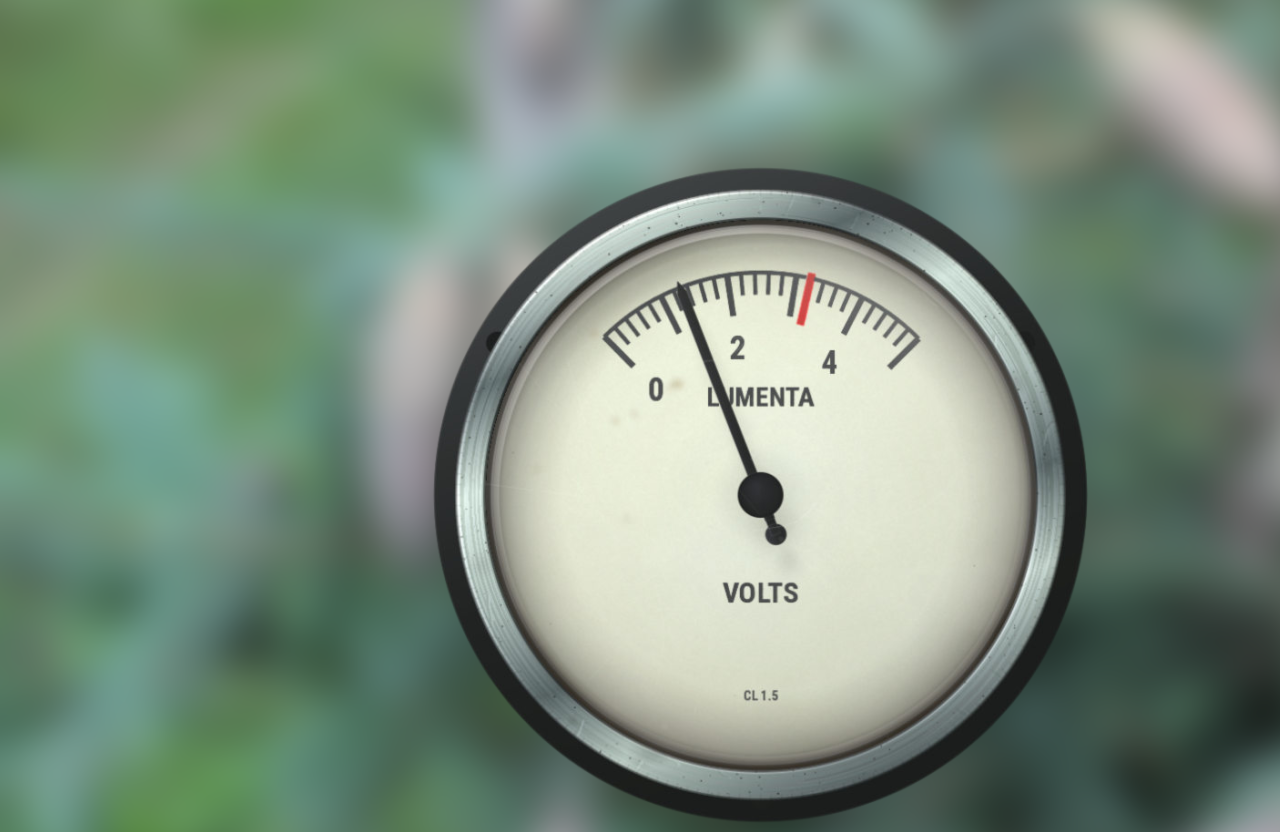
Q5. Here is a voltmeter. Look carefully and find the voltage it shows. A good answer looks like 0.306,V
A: 1.3,V
